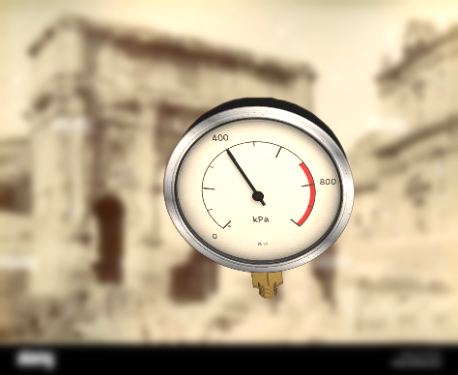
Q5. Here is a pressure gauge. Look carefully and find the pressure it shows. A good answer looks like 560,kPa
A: 400,kPa
